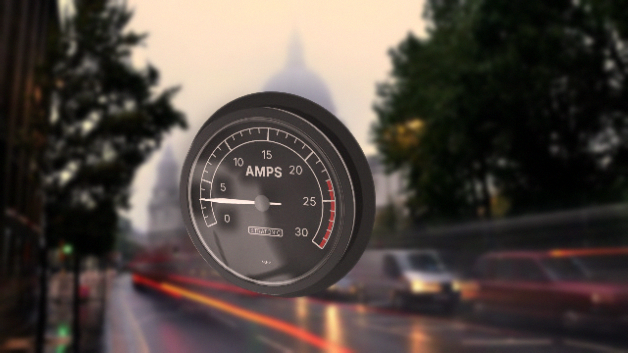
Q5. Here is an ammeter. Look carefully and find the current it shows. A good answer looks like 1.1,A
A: 3,A
